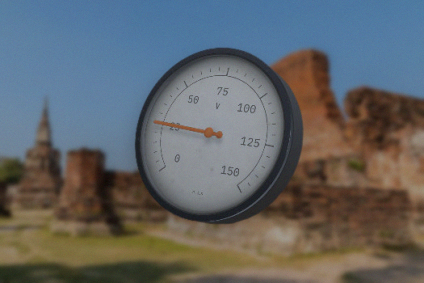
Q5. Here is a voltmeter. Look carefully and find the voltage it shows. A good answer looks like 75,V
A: 25,V
